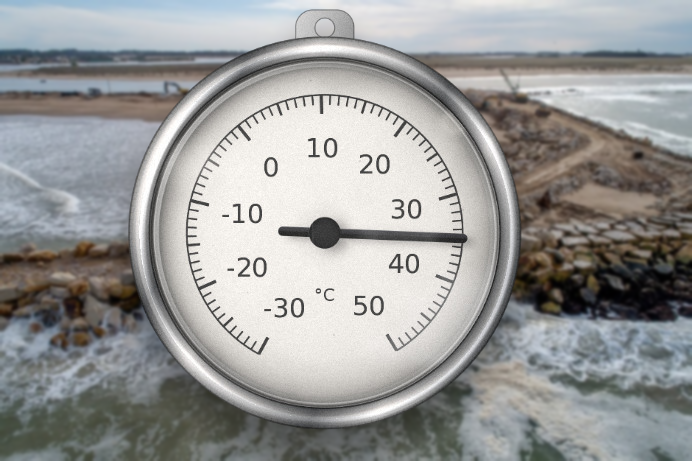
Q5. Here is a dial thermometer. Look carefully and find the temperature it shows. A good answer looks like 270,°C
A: 35,°C
